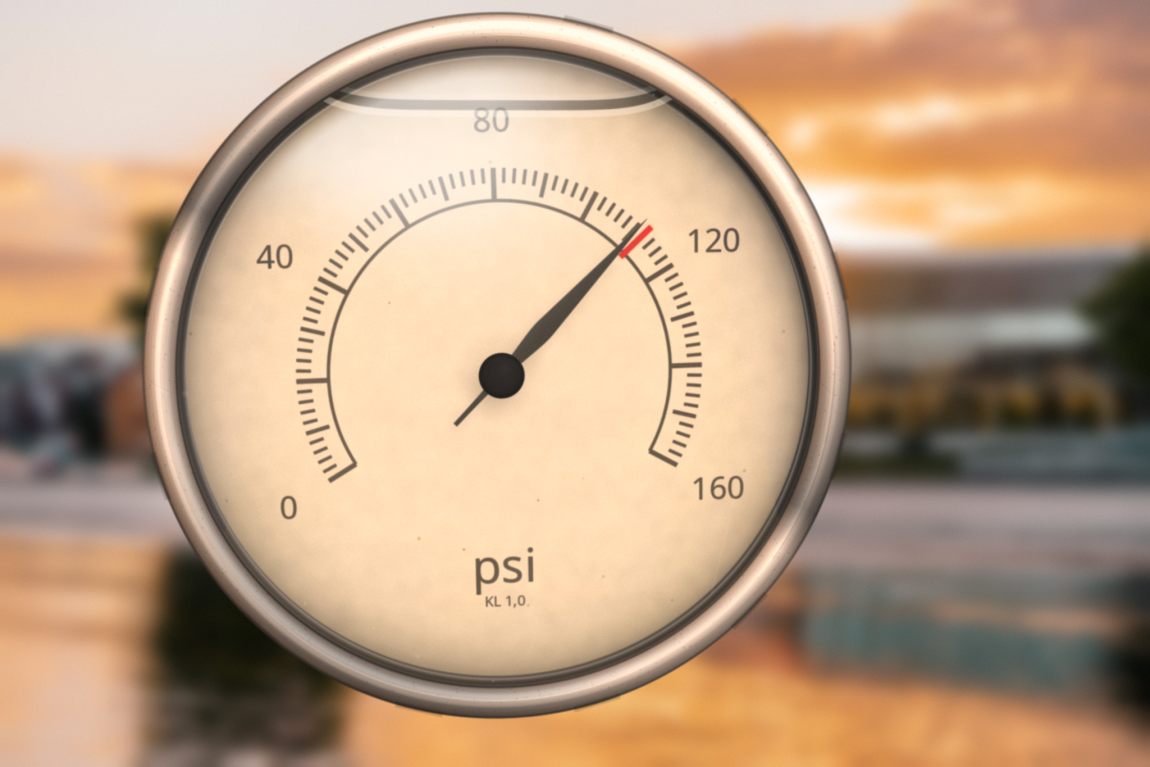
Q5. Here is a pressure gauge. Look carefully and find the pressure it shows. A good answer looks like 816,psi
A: 110,psi
